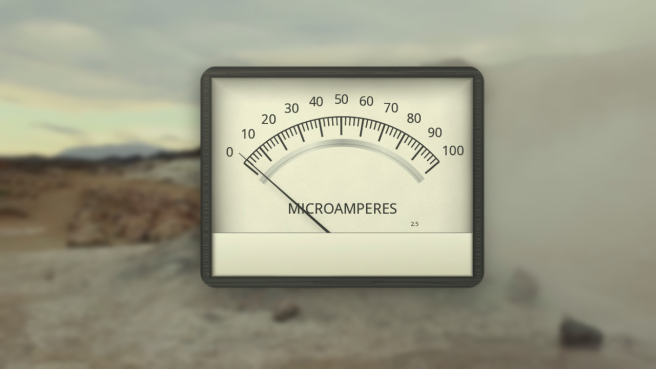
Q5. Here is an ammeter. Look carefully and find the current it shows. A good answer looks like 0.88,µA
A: 2,µA
